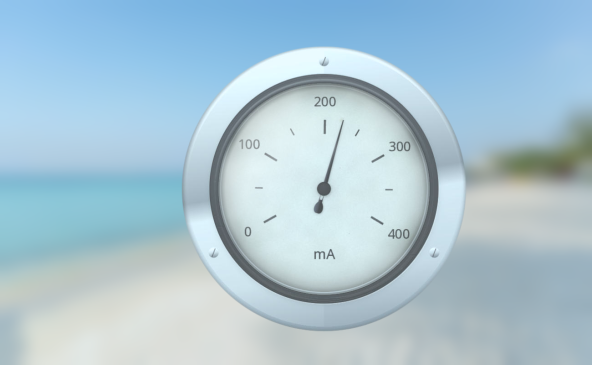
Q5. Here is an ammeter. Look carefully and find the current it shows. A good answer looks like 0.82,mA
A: 225,mA
